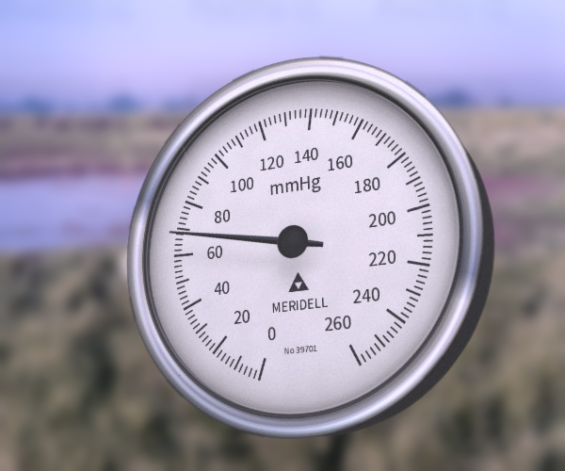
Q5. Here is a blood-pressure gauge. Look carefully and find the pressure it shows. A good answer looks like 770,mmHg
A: 68,mmHg
